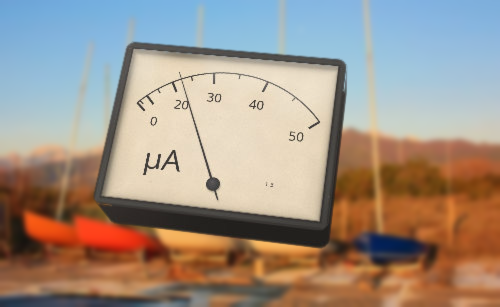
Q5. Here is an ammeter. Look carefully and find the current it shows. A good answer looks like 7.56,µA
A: 22.5,µA
